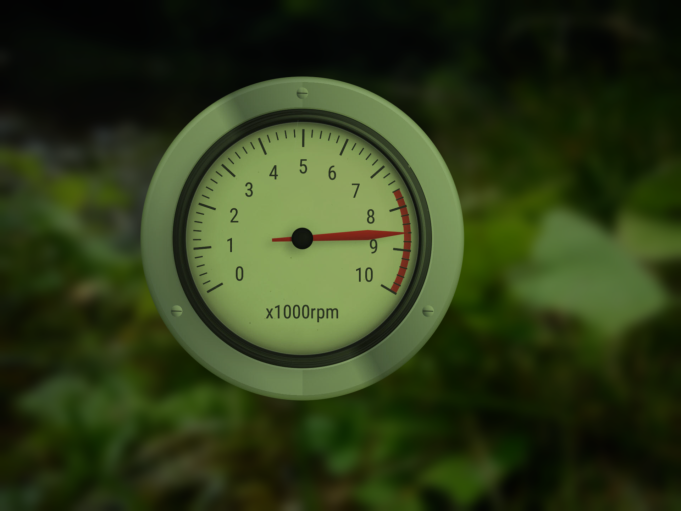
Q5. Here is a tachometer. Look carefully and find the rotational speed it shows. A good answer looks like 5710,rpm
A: 8600,rpm
